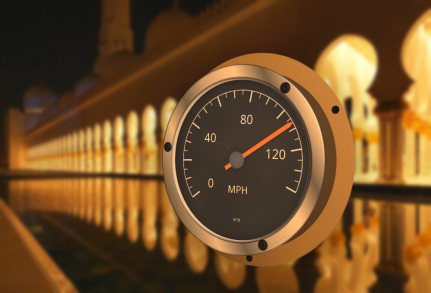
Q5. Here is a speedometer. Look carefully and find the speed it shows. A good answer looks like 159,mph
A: 107.5,mph
